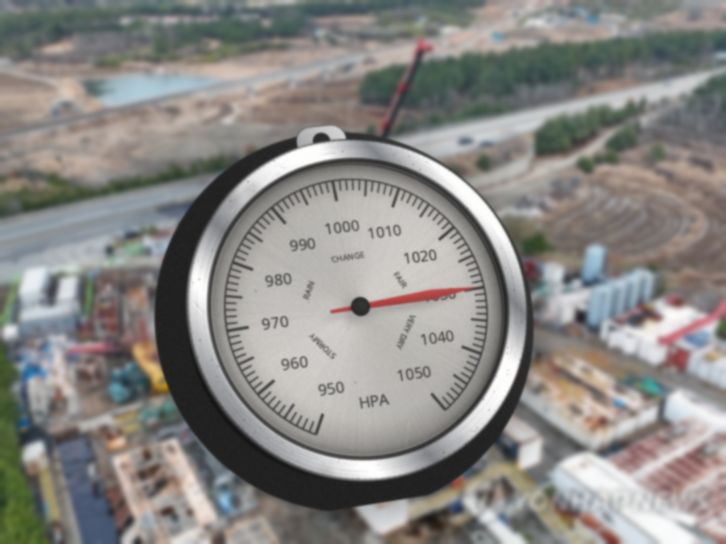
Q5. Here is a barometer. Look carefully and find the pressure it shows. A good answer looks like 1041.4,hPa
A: 1030,hPa
